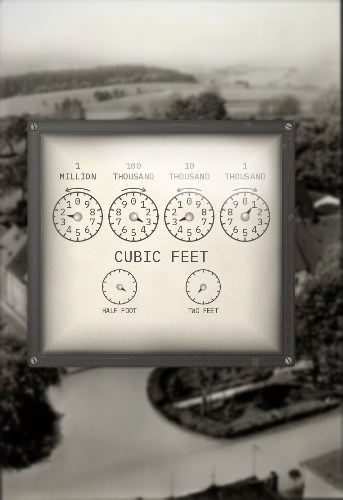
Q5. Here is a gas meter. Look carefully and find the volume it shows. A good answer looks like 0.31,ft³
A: 233100,ft³
